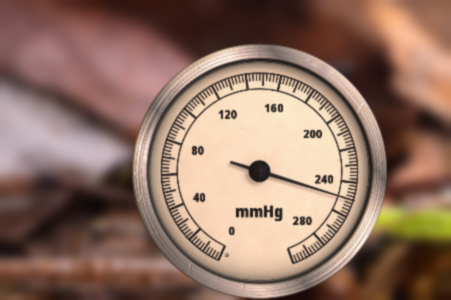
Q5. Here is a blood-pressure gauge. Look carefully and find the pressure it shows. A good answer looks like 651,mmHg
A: 250,mmHg
